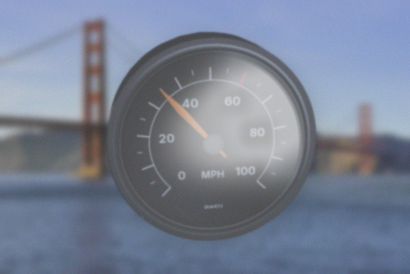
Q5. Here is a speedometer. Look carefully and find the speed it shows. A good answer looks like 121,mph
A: 35,mph
